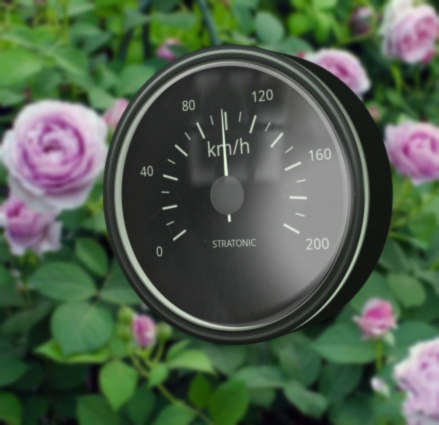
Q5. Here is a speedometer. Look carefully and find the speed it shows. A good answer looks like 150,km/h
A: 100,km/h
